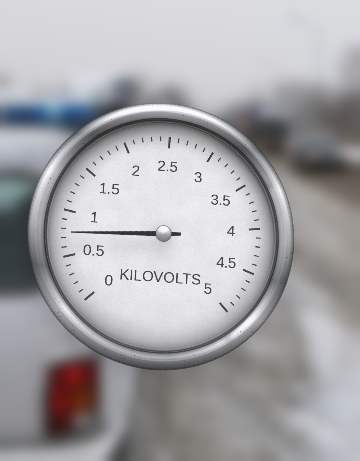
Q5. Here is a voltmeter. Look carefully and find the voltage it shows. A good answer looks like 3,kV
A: 0.75,kV
